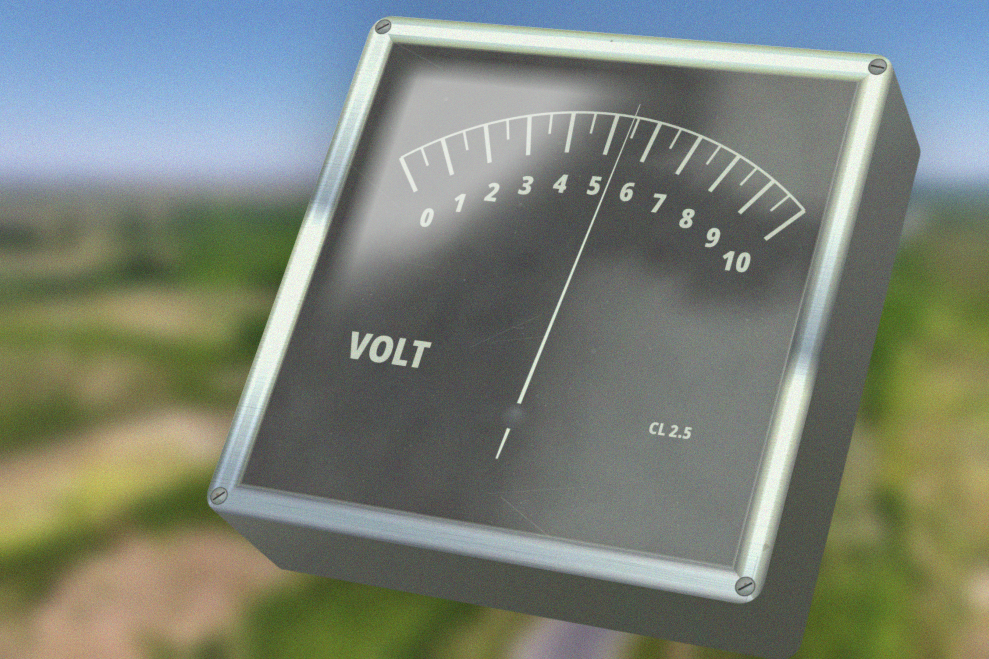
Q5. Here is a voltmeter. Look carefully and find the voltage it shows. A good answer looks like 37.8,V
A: 5.5,V
